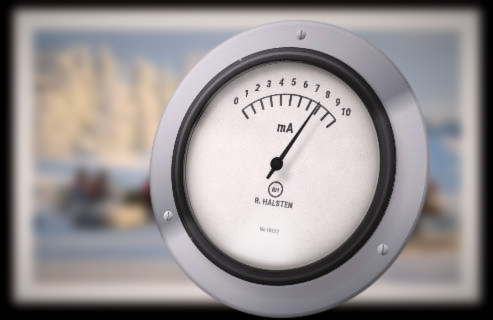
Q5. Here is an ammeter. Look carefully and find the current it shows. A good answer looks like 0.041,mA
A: 8,mA
